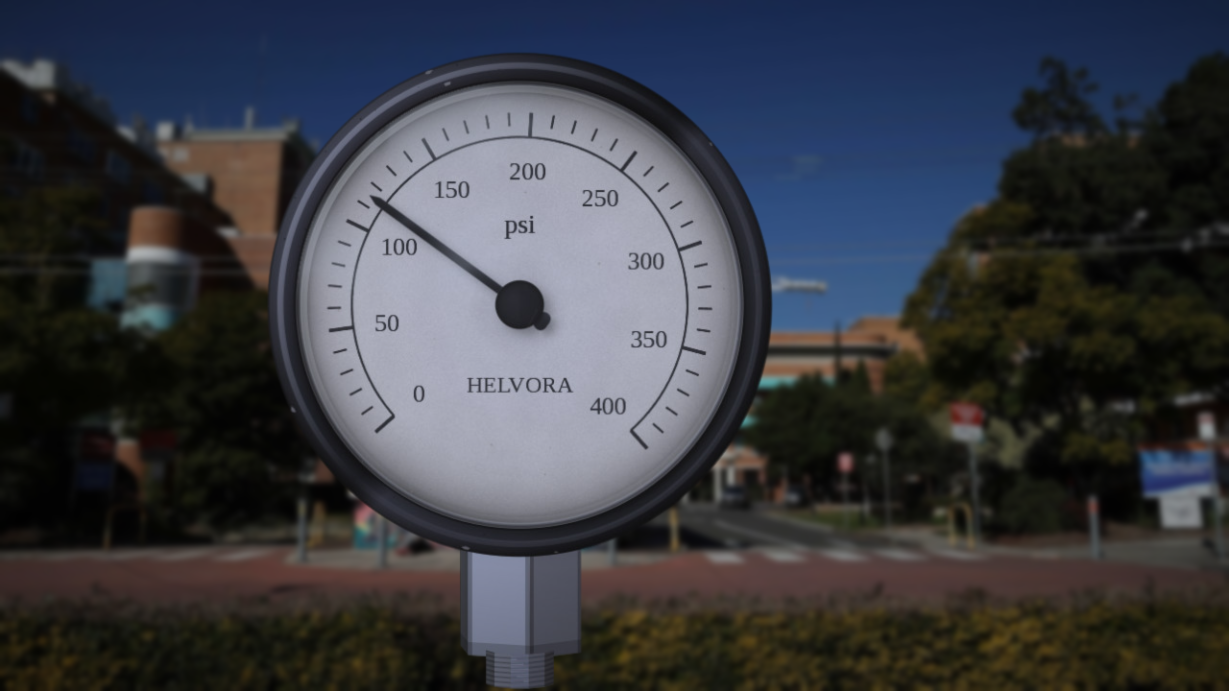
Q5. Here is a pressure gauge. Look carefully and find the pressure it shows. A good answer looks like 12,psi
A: 115,psi
